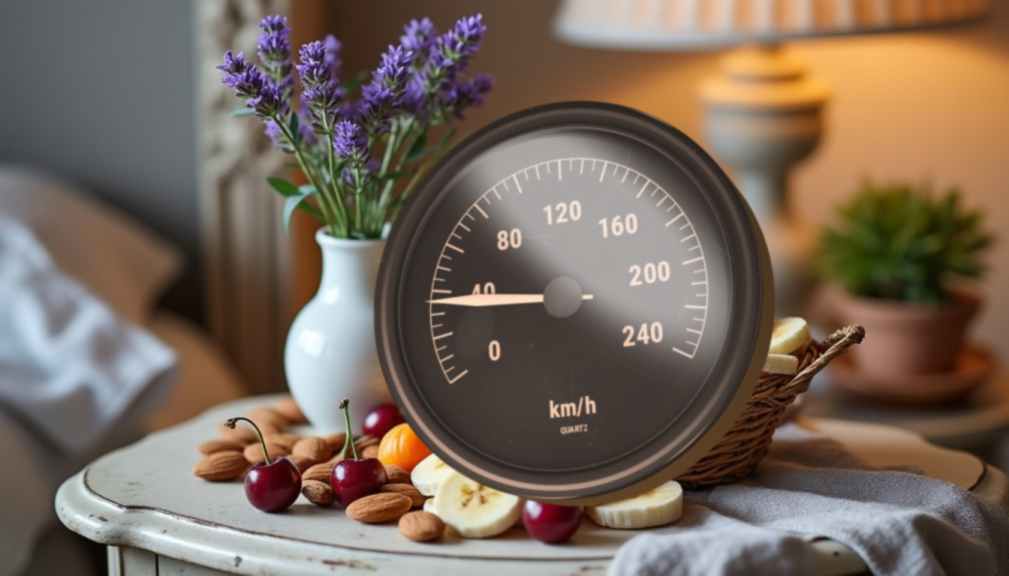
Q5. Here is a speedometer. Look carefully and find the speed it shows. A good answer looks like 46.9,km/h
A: 35,km/h
